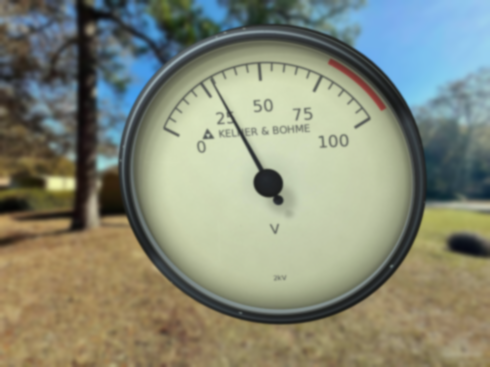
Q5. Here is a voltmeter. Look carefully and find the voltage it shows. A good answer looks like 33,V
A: 30,V
